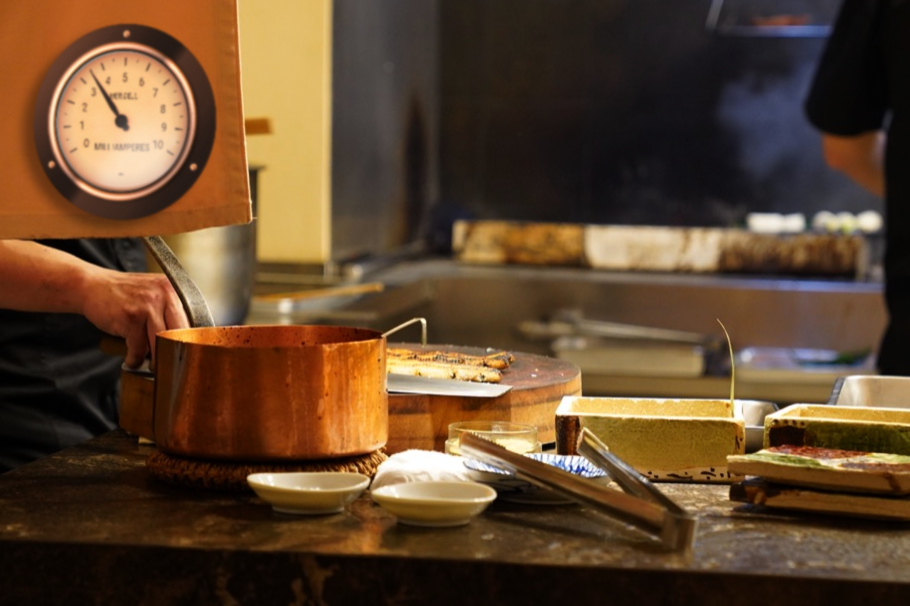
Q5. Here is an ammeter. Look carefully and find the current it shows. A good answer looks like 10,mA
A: 3.5,mA
